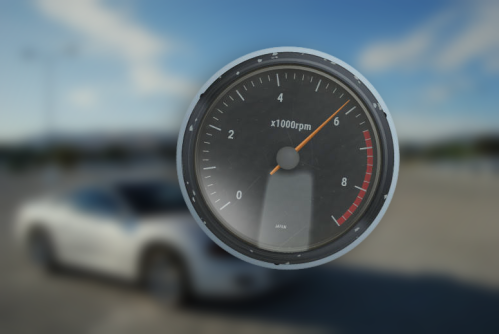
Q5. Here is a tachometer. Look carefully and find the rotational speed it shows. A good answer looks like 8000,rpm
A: 5800,rpm
